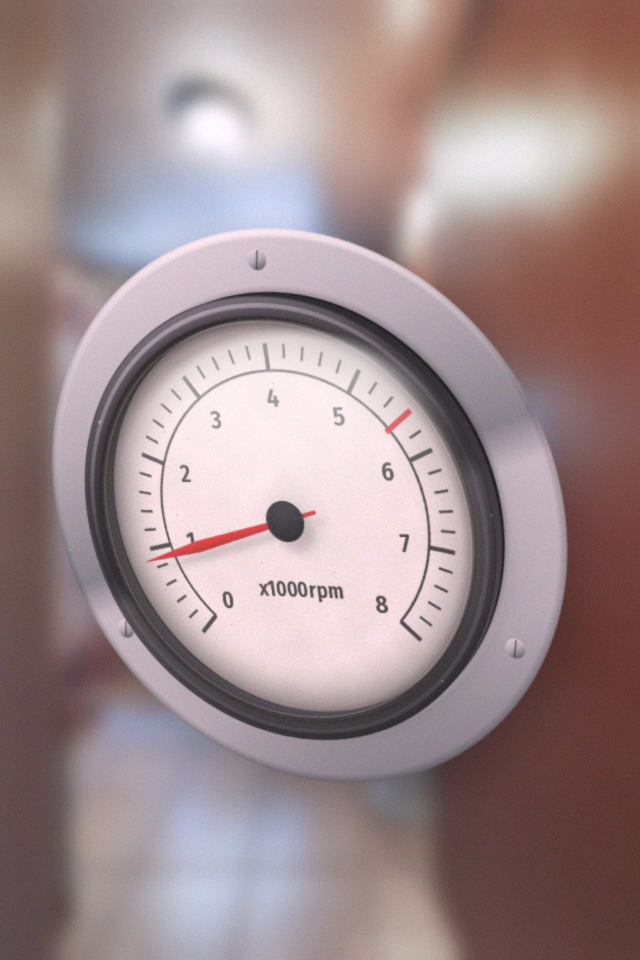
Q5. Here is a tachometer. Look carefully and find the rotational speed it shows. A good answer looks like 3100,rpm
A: 900,rpm
